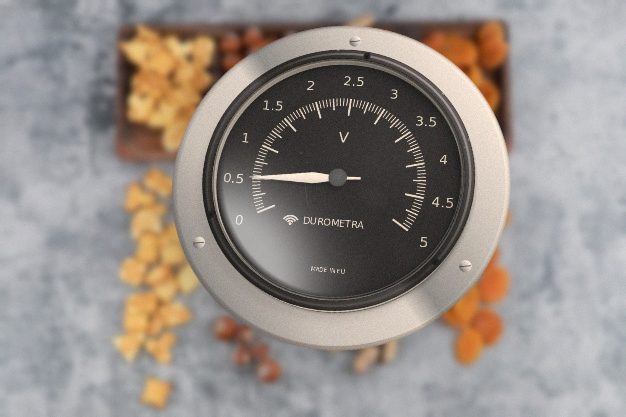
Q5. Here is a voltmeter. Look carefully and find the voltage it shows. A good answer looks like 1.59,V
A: 0.5,V
